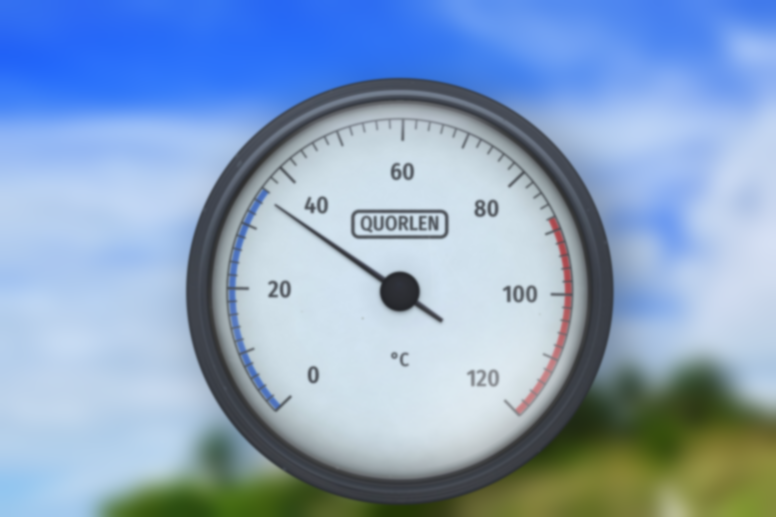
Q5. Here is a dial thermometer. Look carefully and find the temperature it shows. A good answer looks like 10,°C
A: 35,°C
